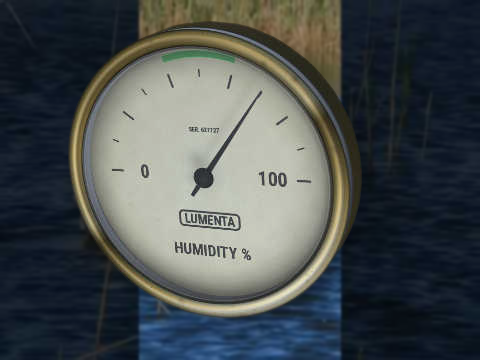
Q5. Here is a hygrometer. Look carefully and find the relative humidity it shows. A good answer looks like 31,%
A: 70,%
